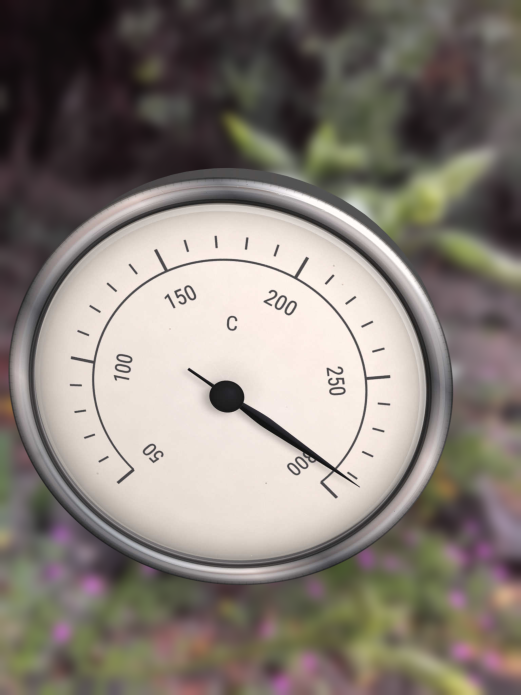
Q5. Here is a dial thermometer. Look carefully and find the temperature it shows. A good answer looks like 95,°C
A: 290,°C
